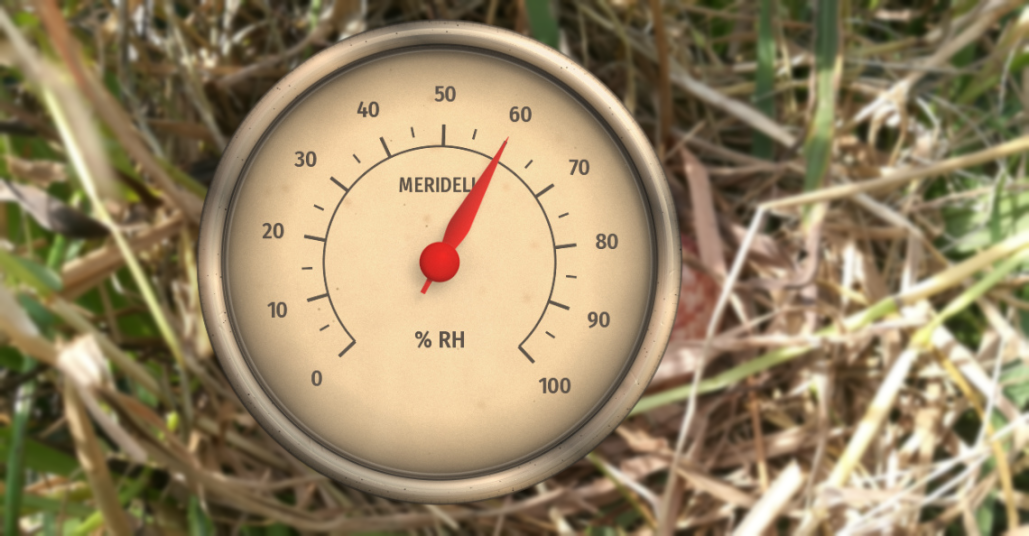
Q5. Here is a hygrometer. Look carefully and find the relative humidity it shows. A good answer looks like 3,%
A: 60,%
